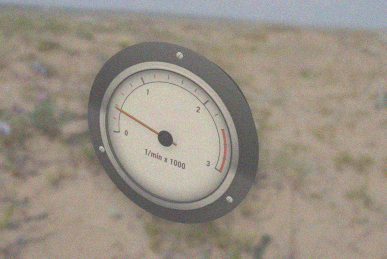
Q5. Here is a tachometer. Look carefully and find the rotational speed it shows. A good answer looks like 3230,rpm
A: 400,rpm
